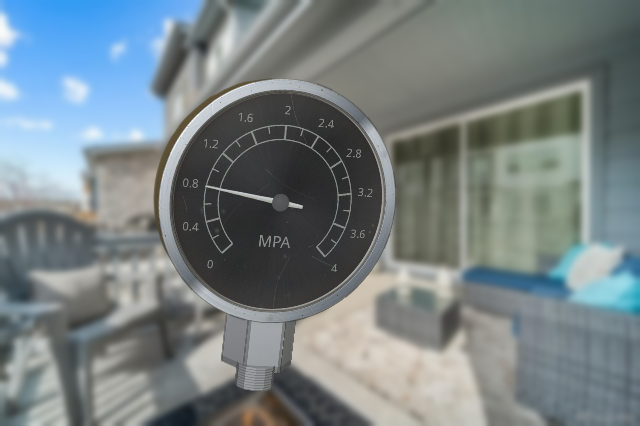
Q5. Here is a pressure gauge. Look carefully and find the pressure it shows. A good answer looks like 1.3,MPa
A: 0.8,MPa
